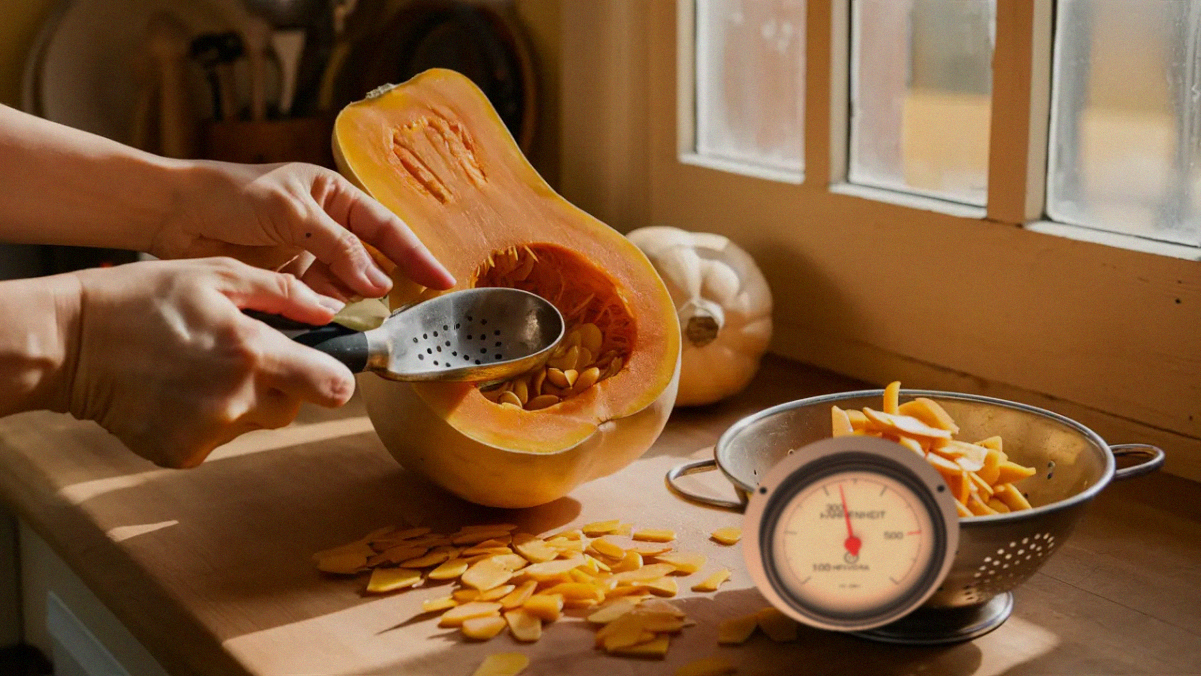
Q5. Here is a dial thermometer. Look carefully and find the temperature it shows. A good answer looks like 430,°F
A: 325,°F
